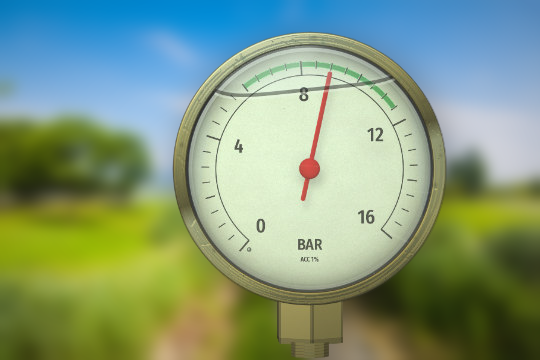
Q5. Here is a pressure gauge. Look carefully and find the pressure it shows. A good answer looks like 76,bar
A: 9,bar
